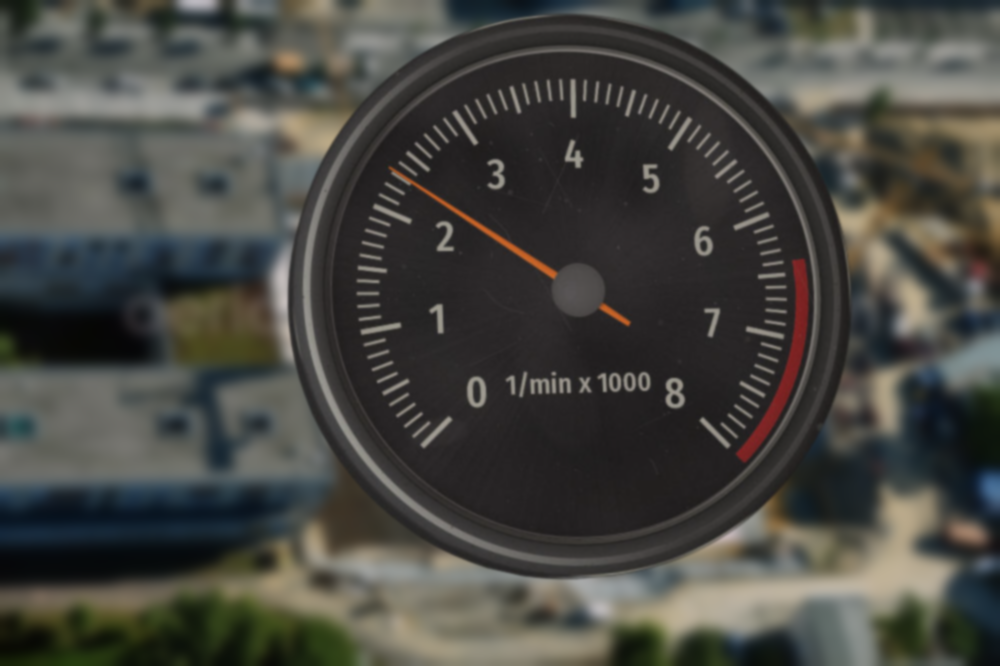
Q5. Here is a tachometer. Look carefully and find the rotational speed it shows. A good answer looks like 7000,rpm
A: 2300,rpm
